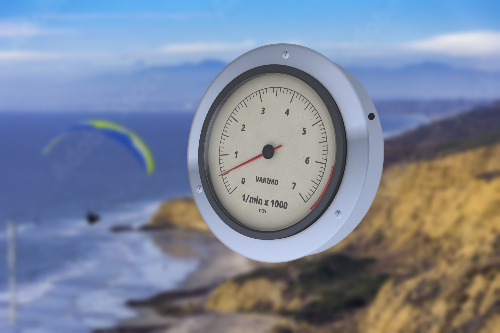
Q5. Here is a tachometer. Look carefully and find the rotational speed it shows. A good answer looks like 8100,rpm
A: 500,rpm
